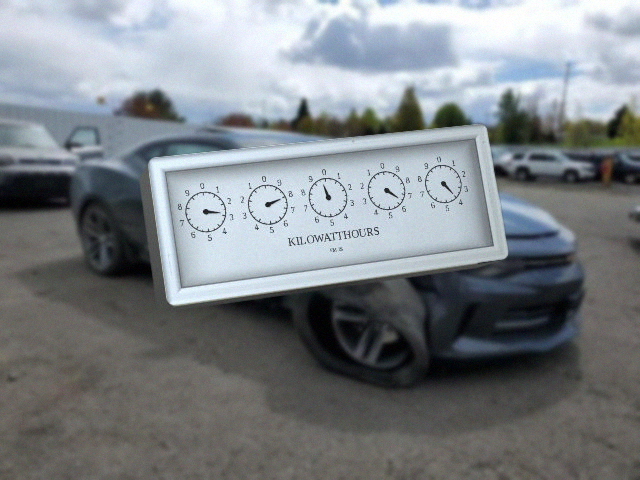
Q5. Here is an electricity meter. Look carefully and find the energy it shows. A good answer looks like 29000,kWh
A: 27964,kWh
